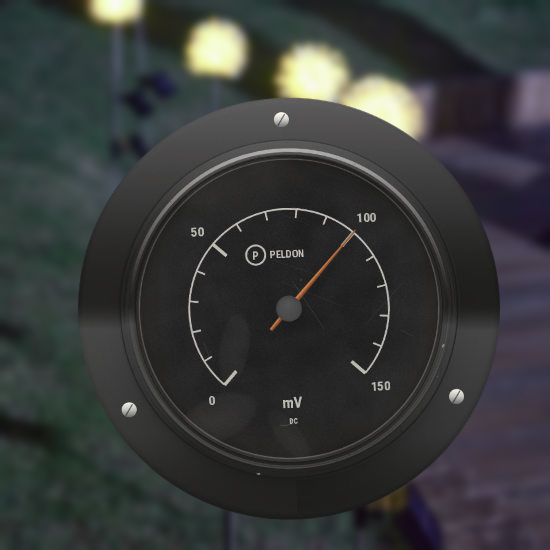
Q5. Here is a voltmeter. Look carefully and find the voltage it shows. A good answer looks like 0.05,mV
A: 100,mV
